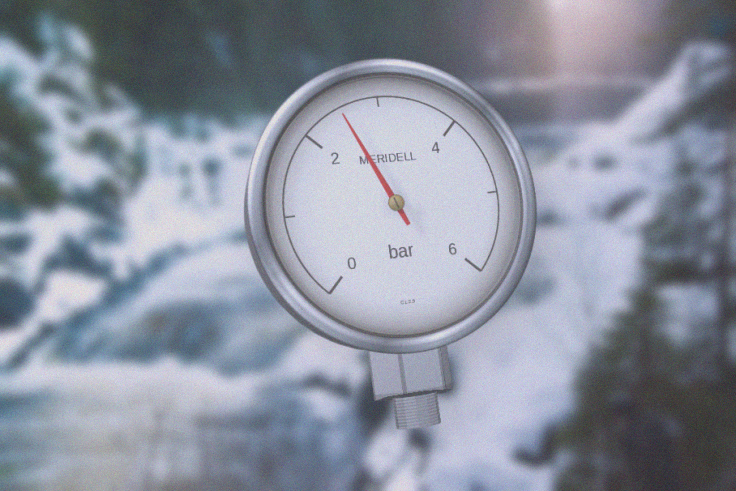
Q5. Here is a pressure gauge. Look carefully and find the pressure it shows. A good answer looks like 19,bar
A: 2.5,bar
